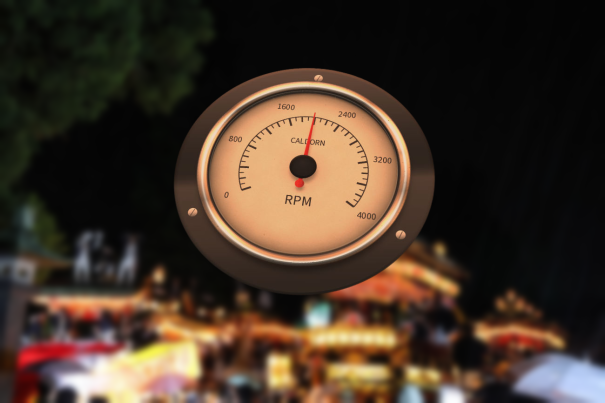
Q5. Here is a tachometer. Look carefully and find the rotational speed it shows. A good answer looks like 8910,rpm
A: 2000,rpm
